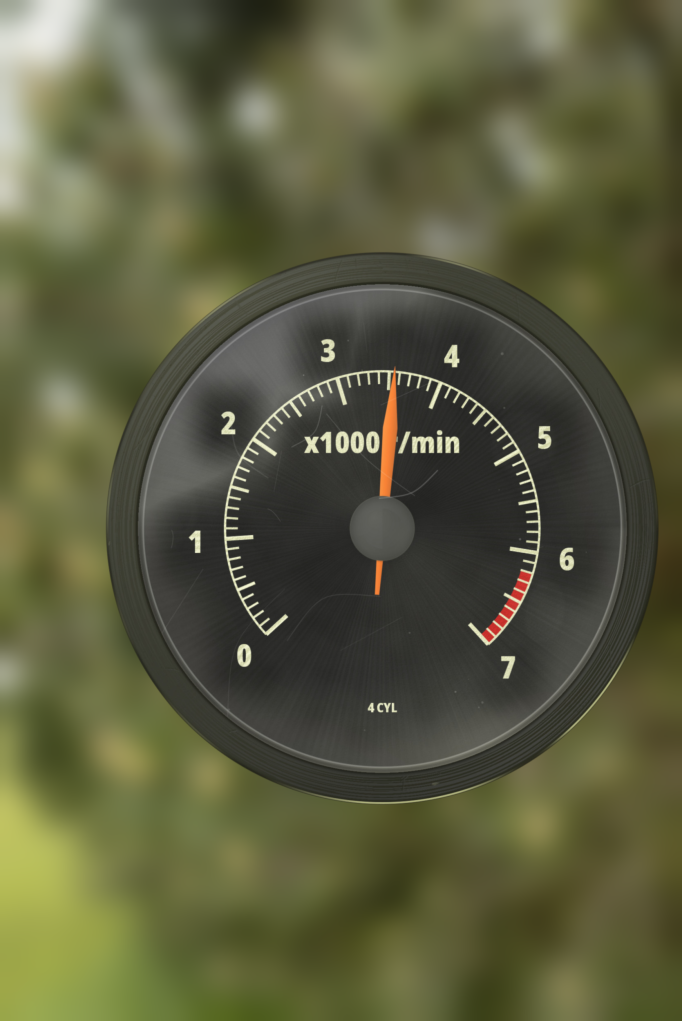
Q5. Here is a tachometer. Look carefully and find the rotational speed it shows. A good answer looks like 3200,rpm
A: 3550,rpm
